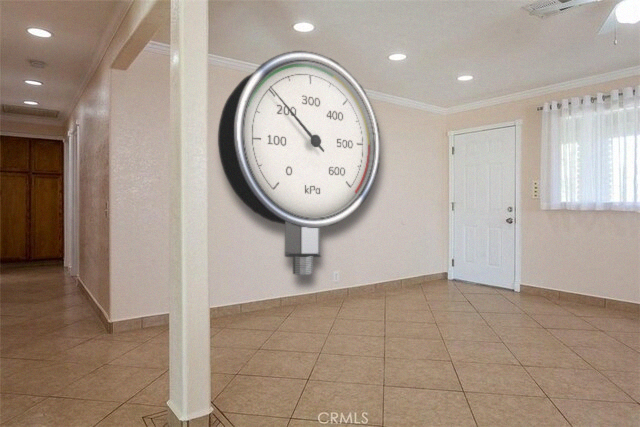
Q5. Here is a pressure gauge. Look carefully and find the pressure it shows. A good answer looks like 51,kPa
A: 200,kPa
